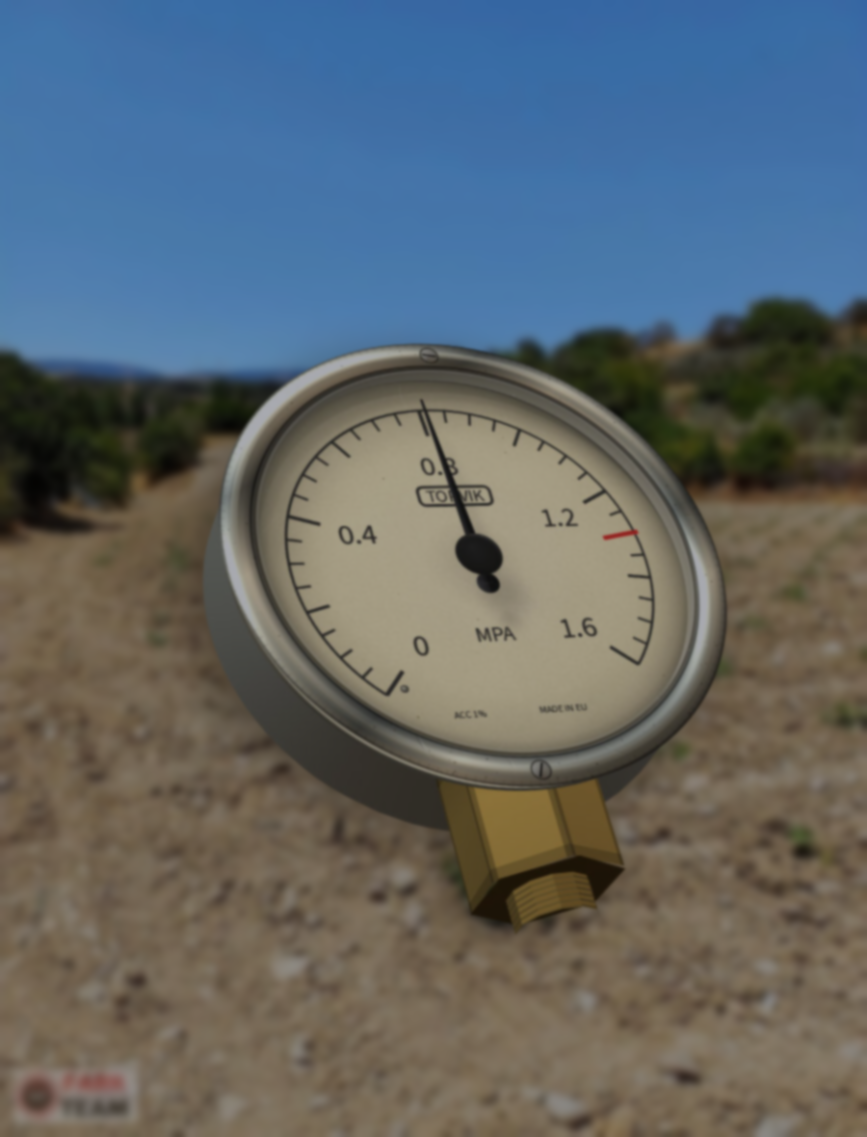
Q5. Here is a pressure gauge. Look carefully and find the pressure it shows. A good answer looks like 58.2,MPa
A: 0.8,MPa
